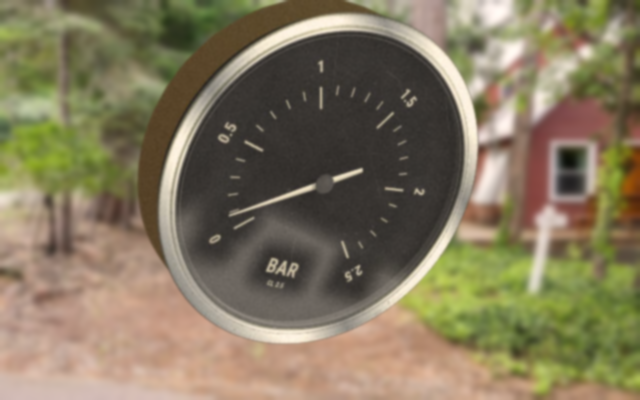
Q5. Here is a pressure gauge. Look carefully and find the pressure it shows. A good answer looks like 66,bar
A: 0.1,bar
